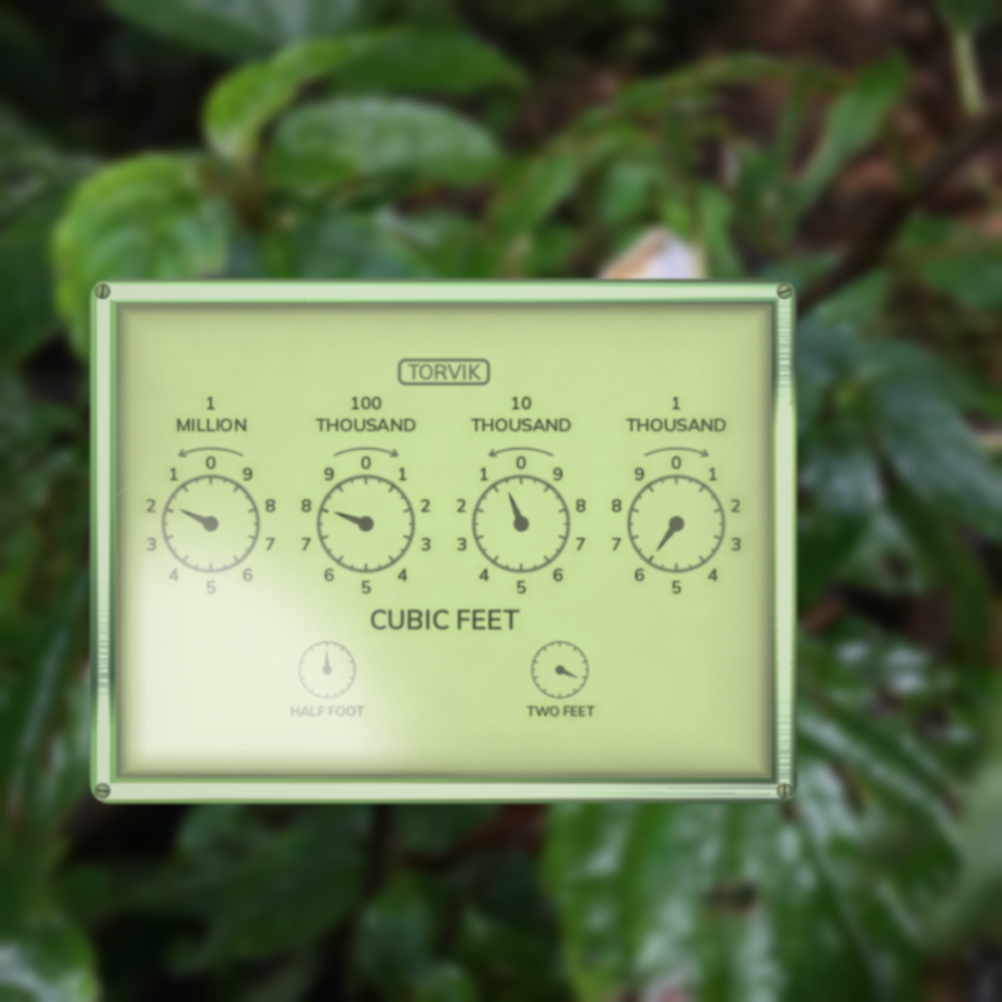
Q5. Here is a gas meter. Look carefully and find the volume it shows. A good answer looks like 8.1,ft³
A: 180600,ft³
